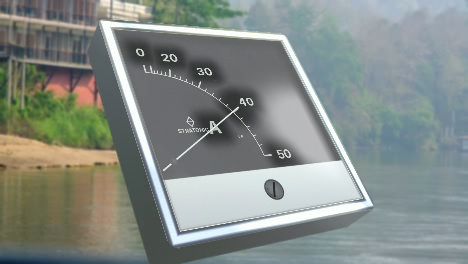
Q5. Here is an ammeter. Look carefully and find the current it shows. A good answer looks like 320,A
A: 40,A
